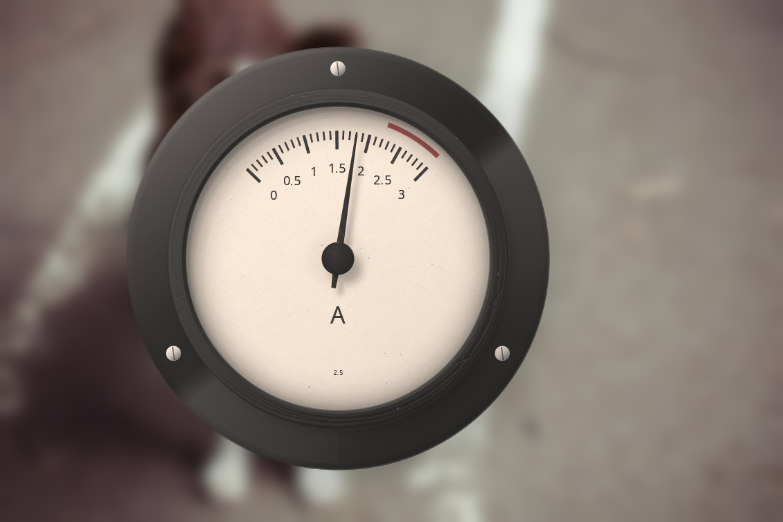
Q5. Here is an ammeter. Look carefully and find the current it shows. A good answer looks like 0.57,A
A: 1.8,A
